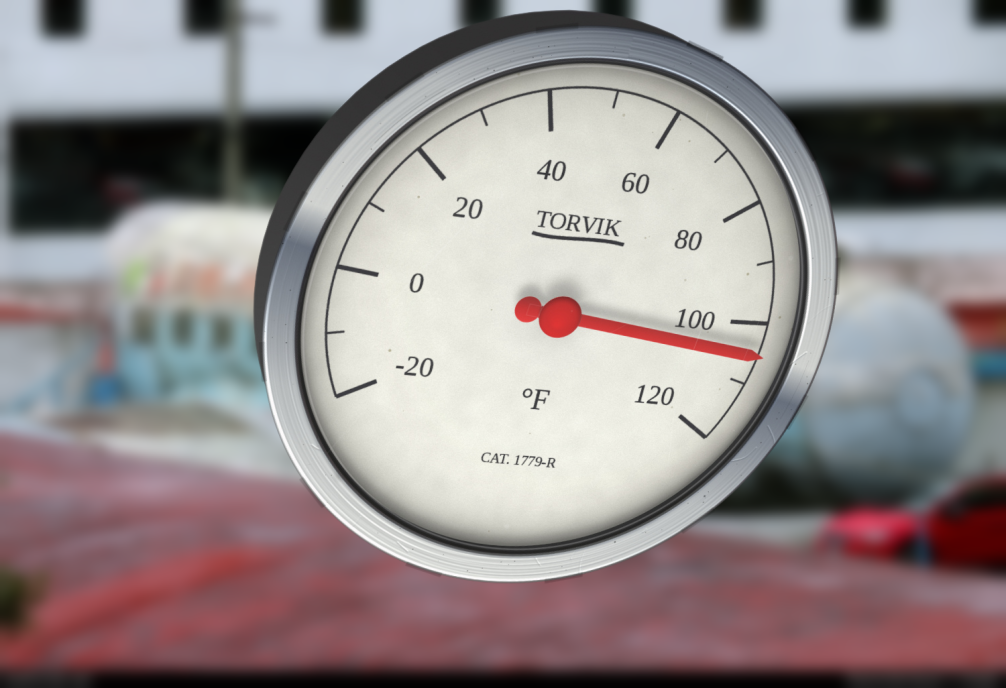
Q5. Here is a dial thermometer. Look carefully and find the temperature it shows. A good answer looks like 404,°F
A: 105,°F
